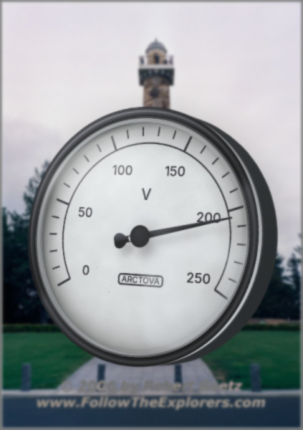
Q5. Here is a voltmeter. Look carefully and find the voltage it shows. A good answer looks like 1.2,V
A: 205,V
